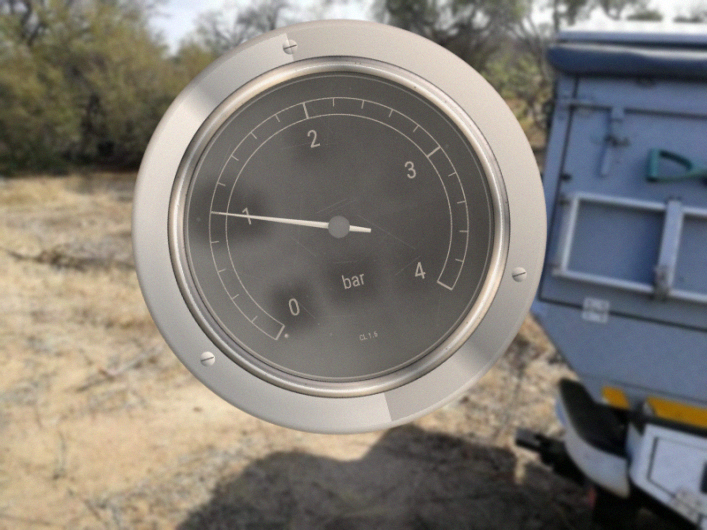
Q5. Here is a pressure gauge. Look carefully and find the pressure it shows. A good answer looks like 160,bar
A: 1,bar
